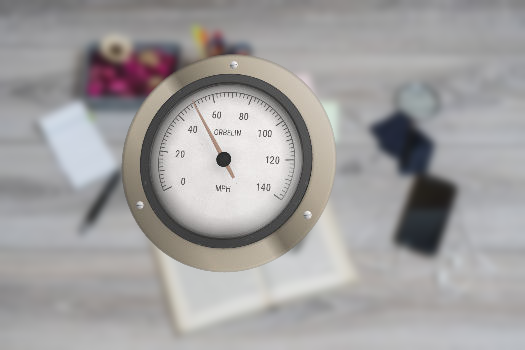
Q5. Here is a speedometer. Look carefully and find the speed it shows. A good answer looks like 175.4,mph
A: 50,mph
